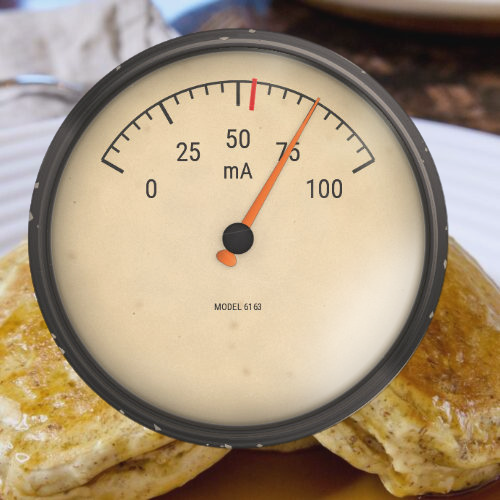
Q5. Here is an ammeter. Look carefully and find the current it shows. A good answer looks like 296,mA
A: 75,mA
